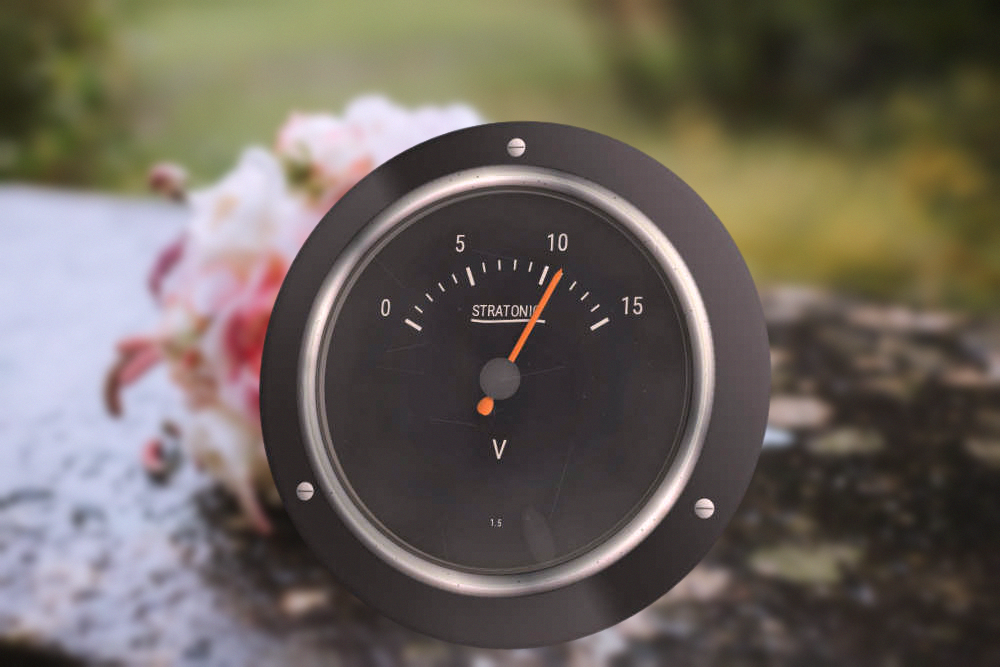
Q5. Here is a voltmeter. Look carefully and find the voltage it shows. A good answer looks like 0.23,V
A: 11,V
